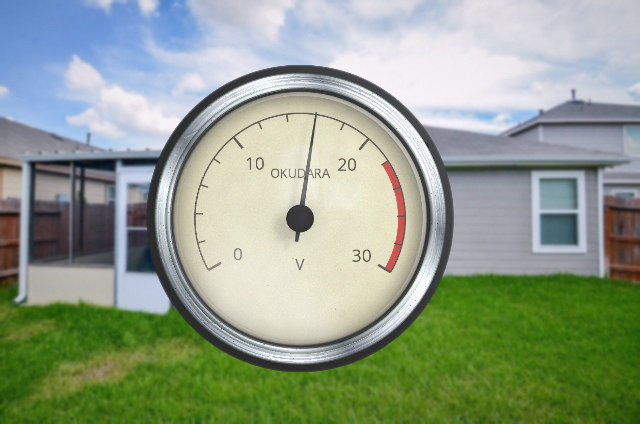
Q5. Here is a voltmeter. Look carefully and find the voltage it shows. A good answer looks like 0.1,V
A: 16,V
